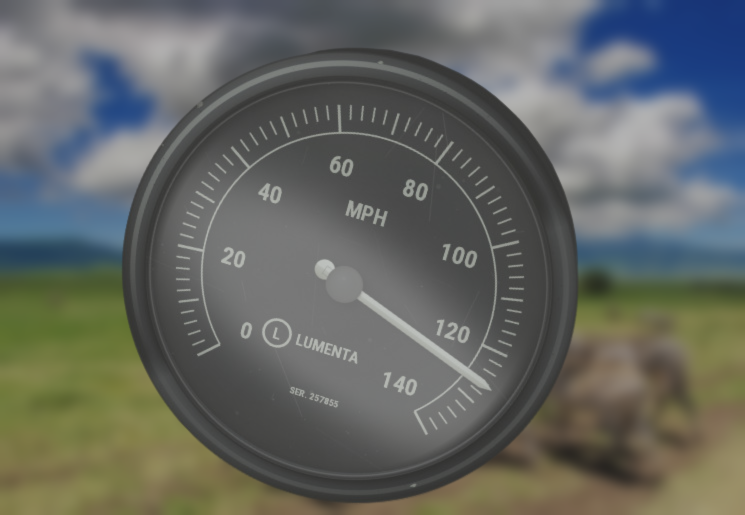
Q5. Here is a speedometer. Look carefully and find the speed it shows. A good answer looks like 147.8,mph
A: 126,mph
